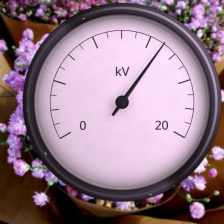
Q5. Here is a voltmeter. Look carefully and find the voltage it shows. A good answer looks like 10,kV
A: 13,kV
